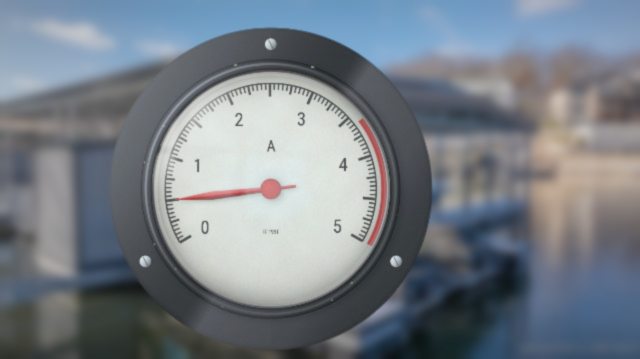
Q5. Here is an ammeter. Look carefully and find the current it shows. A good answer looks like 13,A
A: 0.5,A
